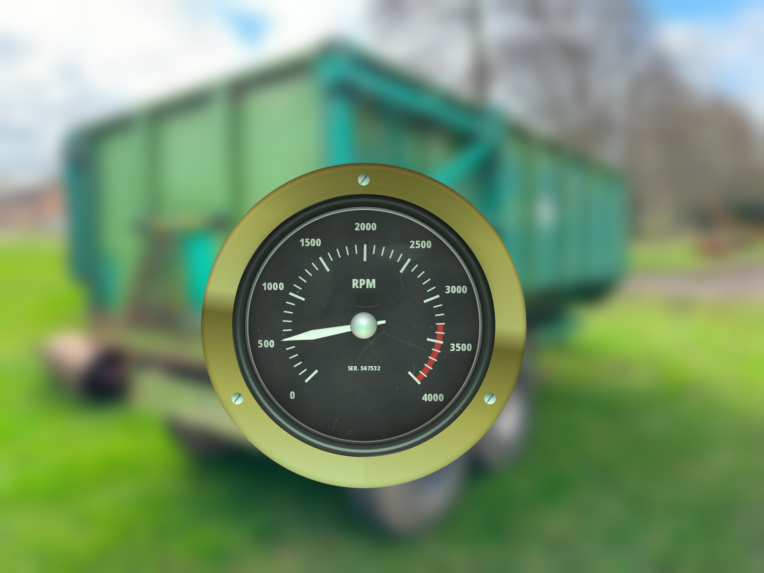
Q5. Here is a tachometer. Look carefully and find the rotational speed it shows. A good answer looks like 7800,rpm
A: 500,rpm
